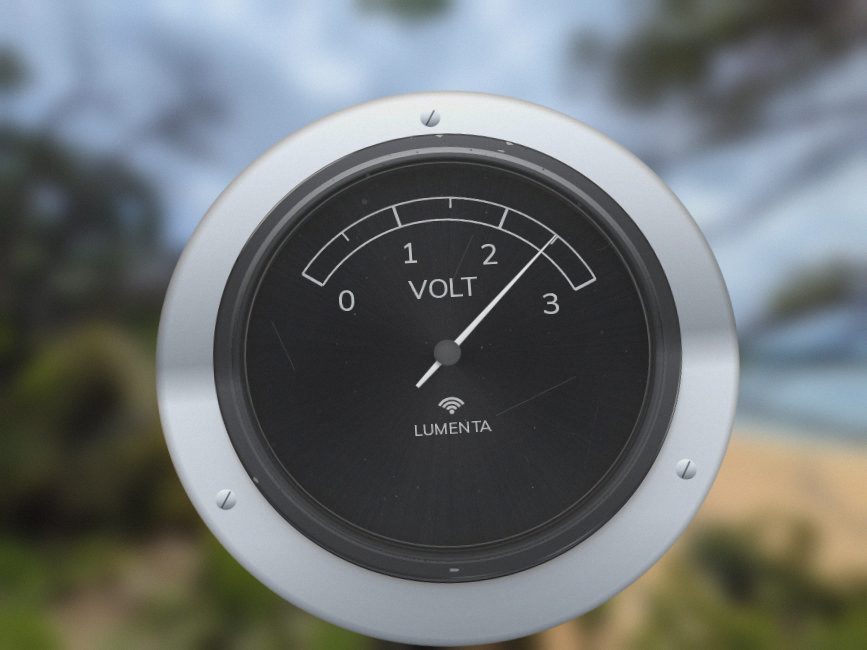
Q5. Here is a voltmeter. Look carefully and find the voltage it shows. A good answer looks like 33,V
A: 2.5,V
